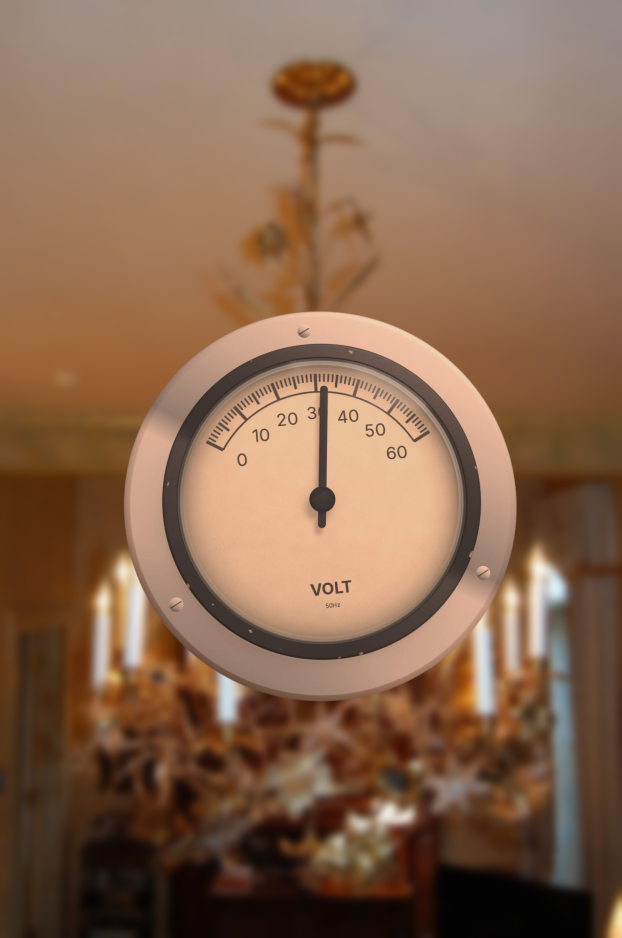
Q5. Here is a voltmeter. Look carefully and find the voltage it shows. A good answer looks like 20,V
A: 32,V
